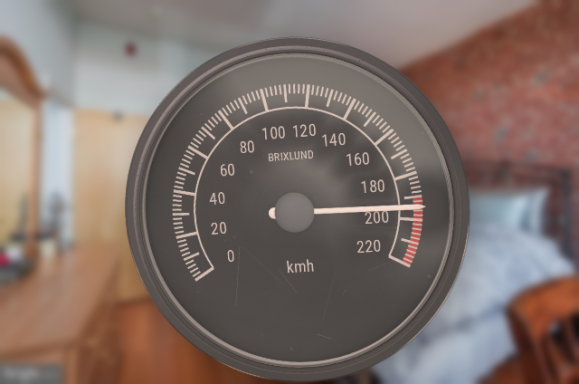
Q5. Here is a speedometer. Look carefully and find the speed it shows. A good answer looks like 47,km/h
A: 194,km/h
